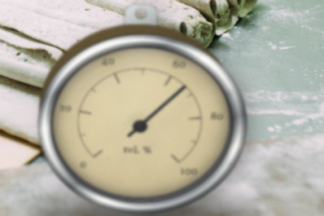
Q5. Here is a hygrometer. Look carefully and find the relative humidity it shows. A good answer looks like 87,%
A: 65,%
